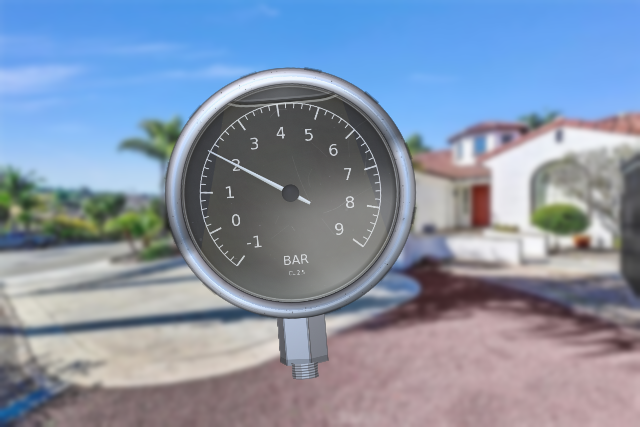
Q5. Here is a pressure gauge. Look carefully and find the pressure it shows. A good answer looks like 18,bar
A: 2,bar
